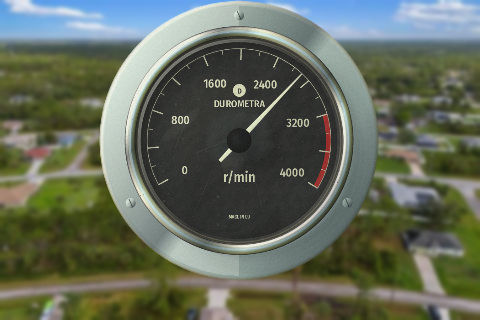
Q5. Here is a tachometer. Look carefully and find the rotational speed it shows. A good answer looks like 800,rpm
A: 2700,rpm
